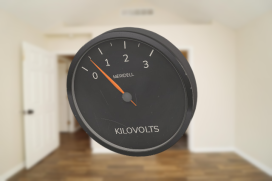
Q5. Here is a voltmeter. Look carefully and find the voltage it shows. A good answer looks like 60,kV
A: 0.5,kV
